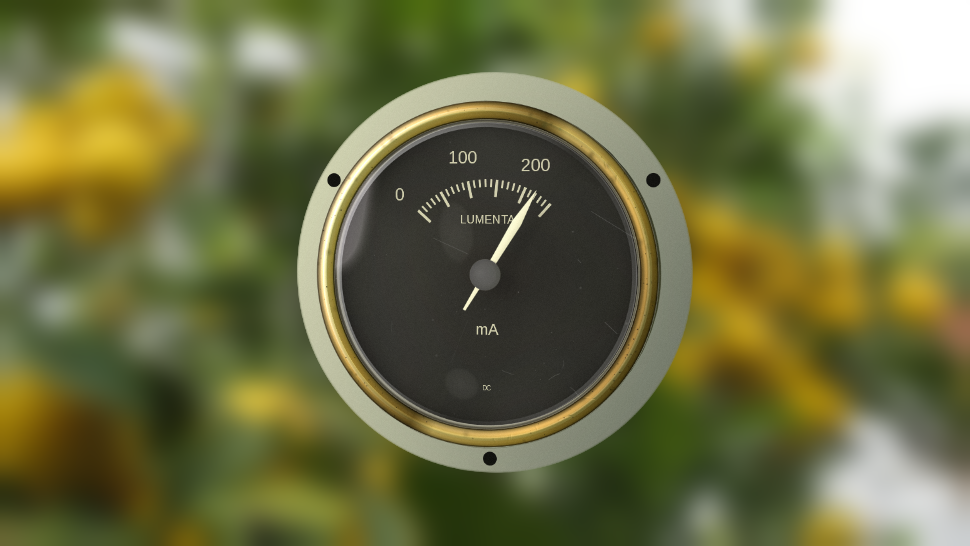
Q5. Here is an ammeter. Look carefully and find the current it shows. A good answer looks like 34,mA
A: 220,mA
